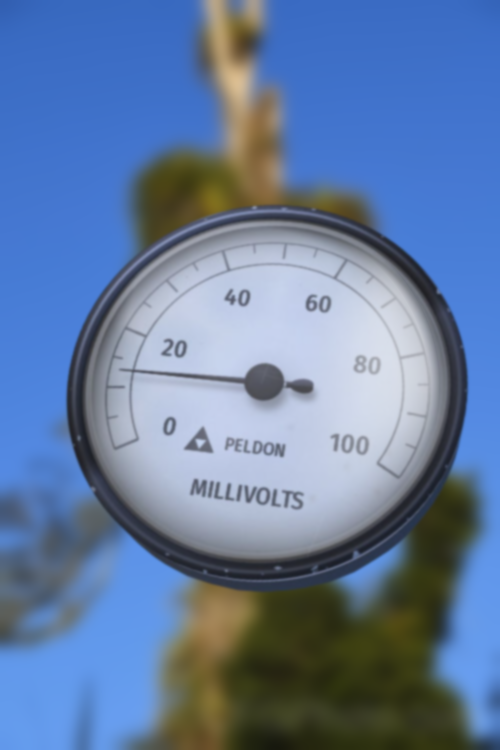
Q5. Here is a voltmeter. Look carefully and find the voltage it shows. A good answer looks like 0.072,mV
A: 12.5,mV
